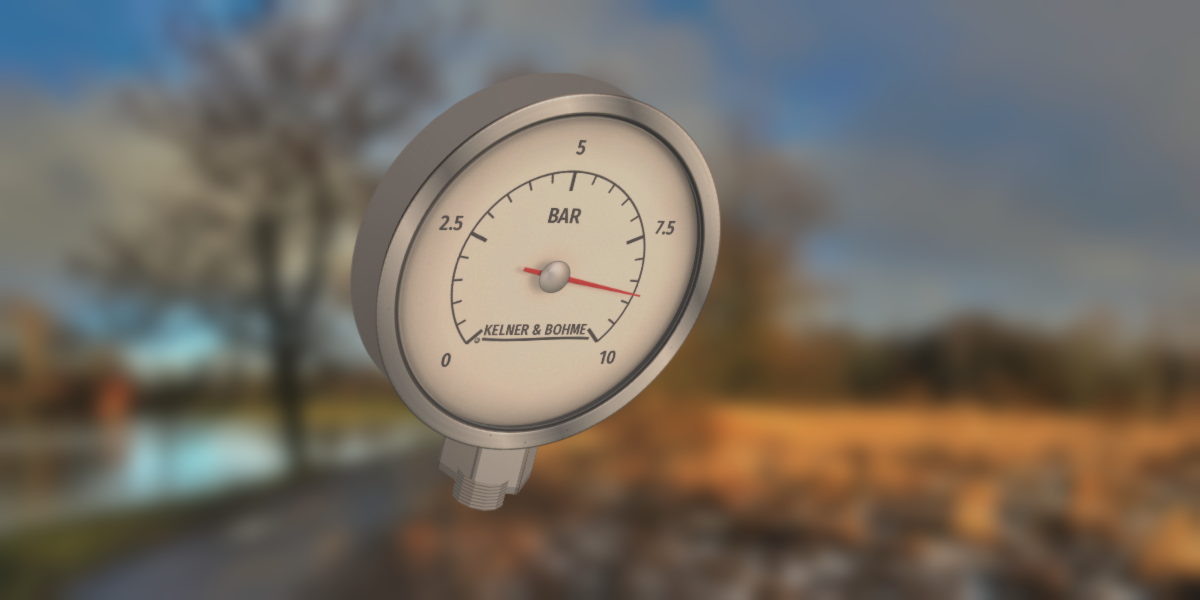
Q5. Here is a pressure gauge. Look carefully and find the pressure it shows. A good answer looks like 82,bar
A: 8.75,bar
